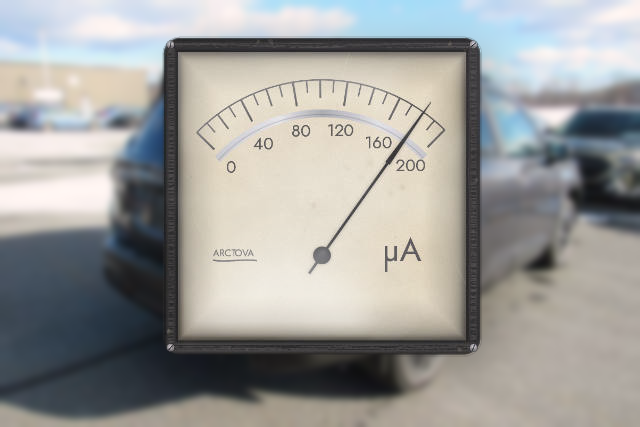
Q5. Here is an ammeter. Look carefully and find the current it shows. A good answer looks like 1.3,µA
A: 180,µA
